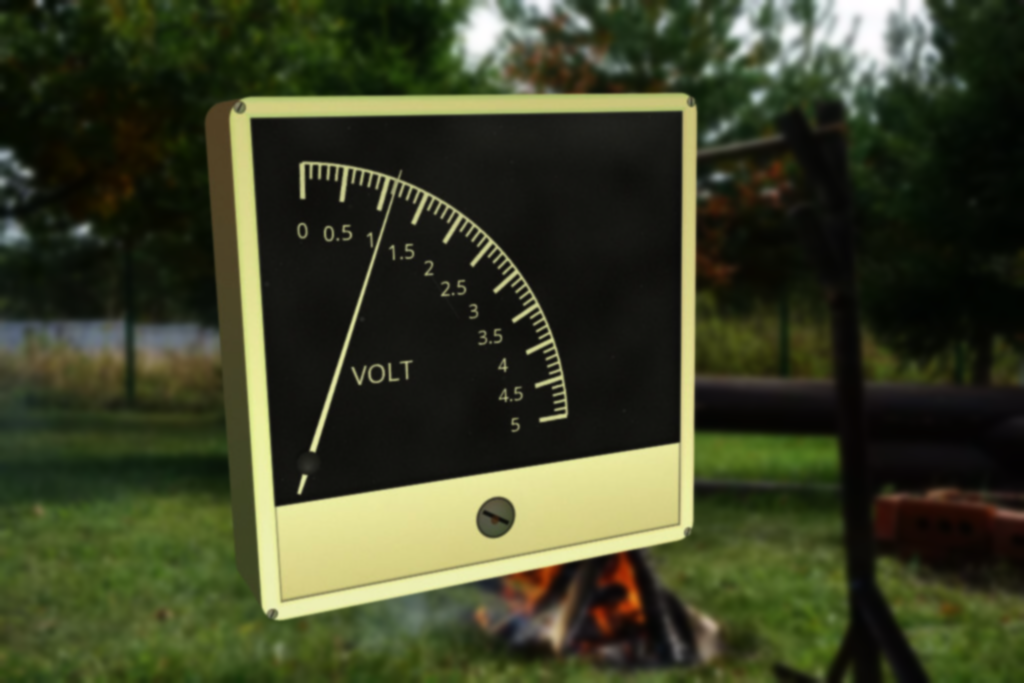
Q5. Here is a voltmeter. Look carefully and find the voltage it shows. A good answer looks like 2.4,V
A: 1.1,V
